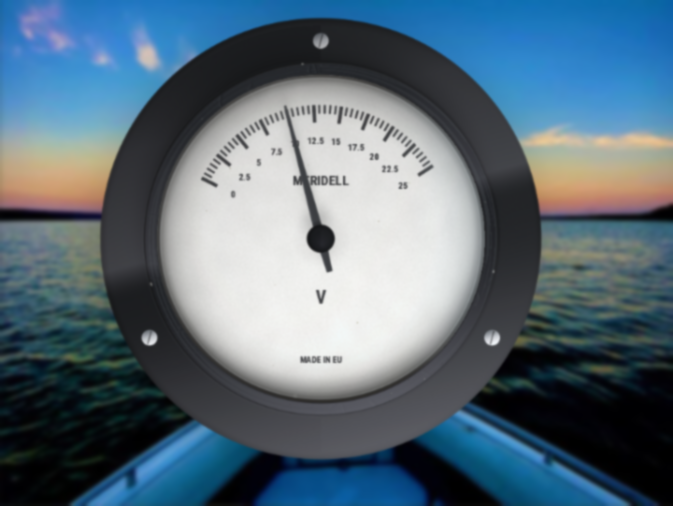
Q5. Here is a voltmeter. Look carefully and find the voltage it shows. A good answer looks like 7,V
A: 10,V
